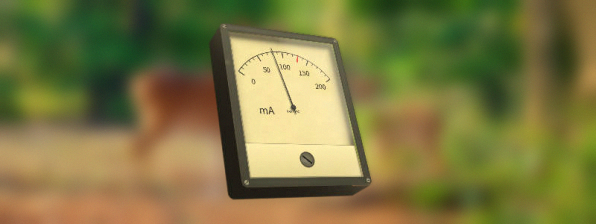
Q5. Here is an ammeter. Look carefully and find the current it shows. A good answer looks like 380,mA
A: 80,mA
